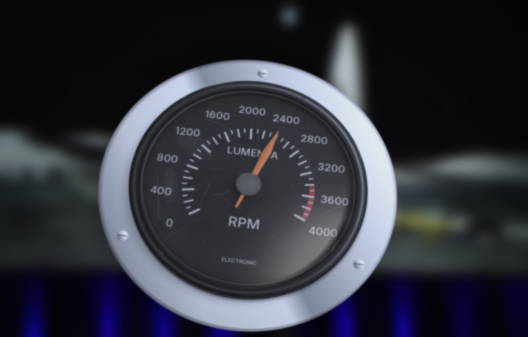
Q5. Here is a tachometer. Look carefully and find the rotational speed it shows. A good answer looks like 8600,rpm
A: 2400,rpm
